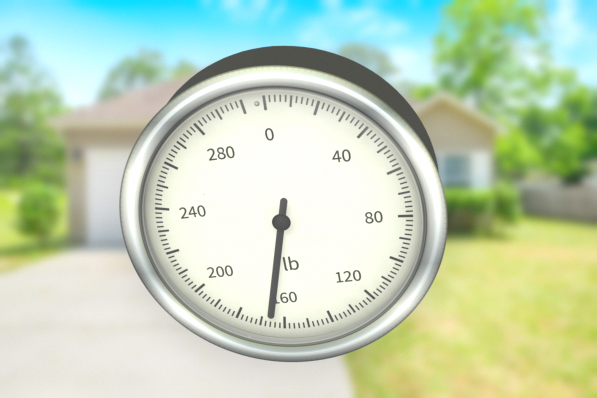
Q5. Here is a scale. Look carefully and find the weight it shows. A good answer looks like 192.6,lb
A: 166,lb
